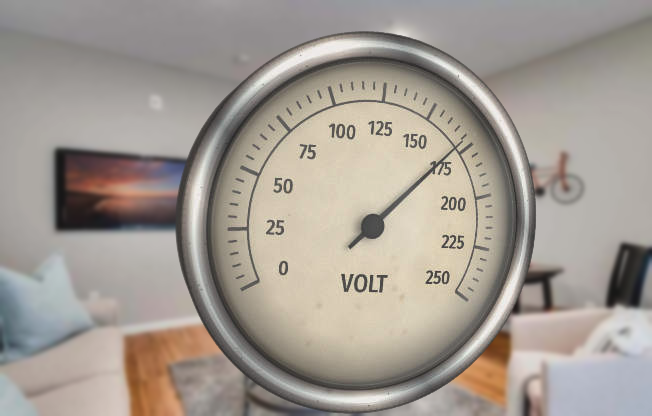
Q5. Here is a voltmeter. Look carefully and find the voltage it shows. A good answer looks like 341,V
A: 170,V
